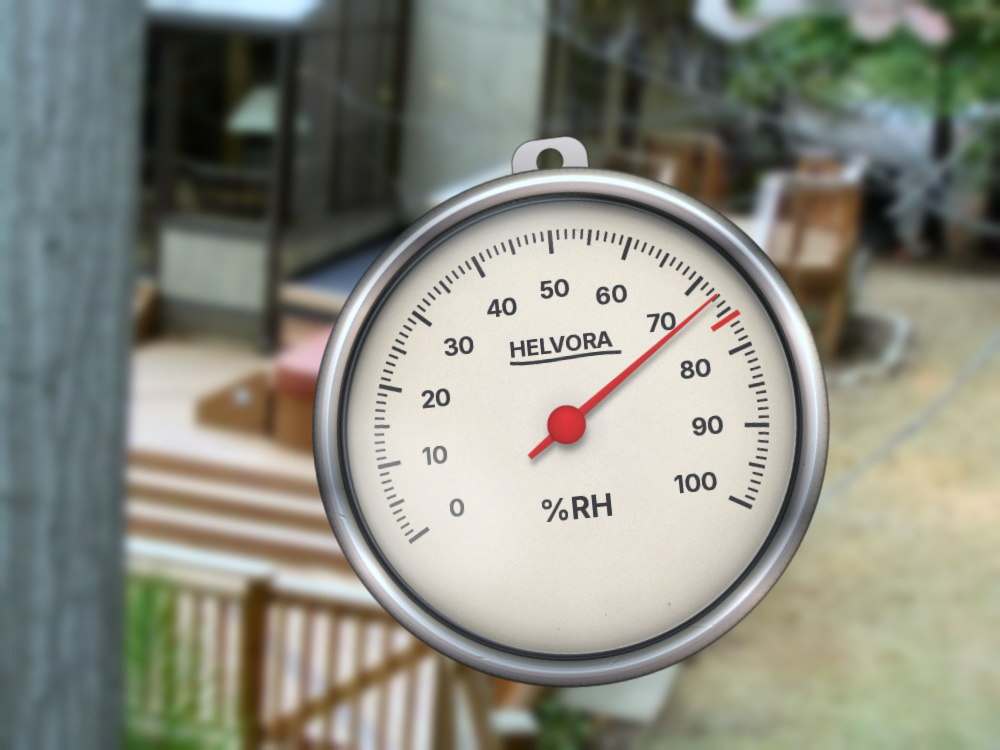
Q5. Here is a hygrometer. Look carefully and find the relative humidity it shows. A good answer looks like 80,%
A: 73,%
